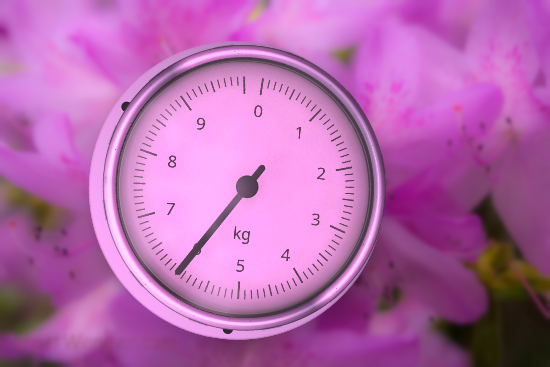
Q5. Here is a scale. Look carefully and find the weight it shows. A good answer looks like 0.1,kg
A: 6,kg
